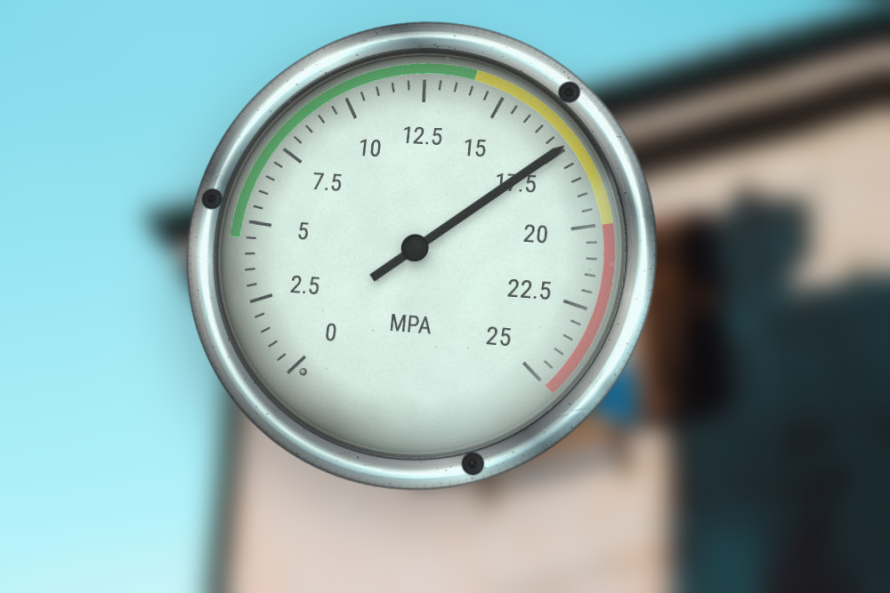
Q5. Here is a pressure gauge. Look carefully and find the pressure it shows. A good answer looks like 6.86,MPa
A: 17.5,MPa
